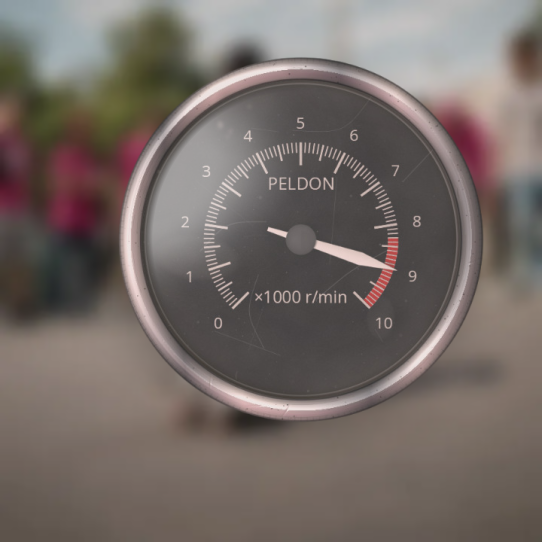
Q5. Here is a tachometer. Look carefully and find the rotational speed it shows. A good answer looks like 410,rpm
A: 9000,rpm
